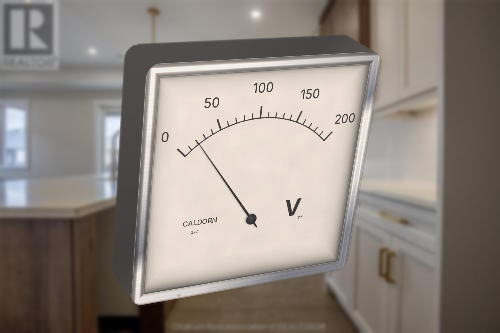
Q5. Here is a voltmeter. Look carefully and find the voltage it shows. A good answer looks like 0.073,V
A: 20,V
